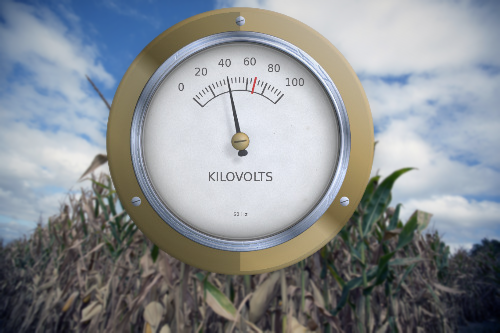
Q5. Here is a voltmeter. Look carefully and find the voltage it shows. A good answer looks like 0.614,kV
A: 40,kV
